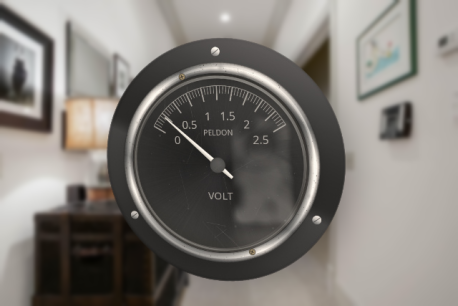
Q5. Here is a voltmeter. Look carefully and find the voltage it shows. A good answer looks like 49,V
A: 0.25,V
